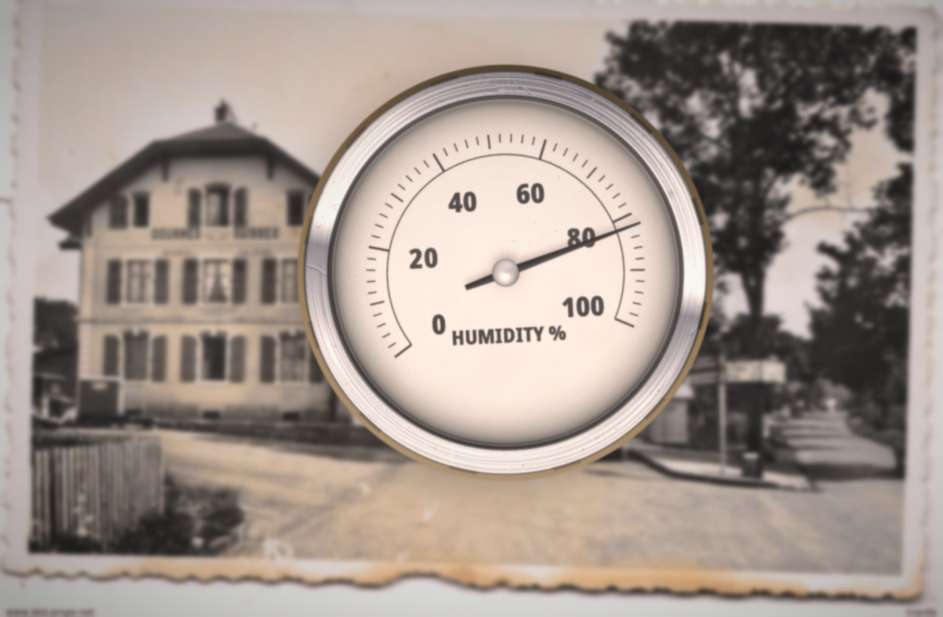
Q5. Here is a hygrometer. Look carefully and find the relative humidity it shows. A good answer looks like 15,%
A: 82,%
